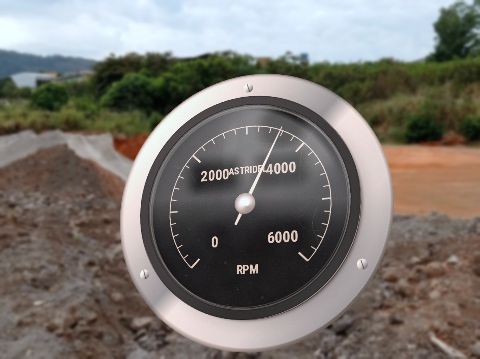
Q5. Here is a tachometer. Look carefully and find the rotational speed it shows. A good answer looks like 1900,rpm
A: 3600,rpm
